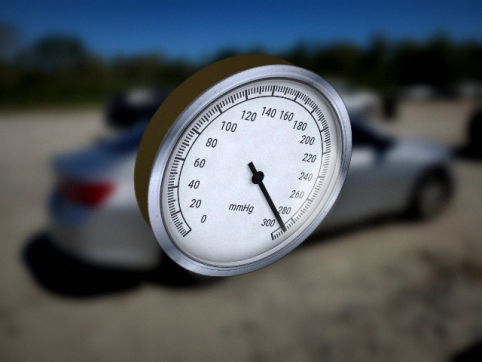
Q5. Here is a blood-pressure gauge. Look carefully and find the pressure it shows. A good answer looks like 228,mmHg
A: 290,mmHg
